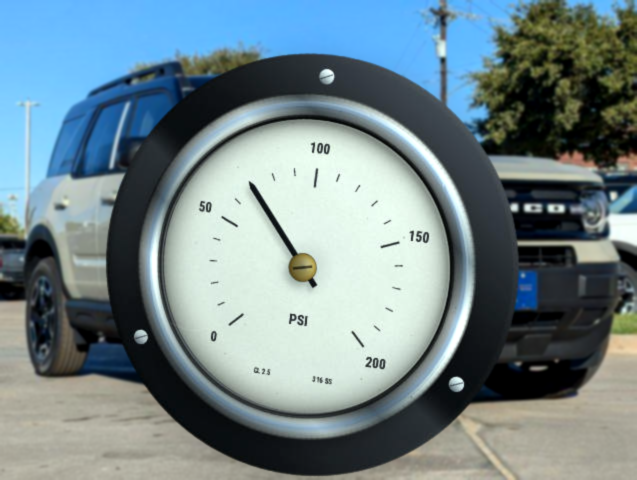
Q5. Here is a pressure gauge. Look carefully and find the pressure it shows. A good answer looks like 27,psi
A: 70,psi
